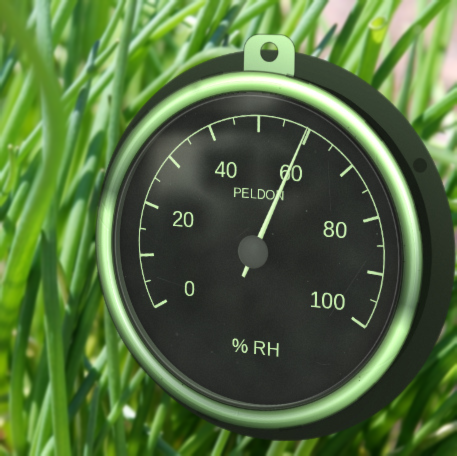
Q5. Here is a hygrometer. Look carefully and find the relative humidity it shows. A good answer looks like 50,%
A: 60,%
